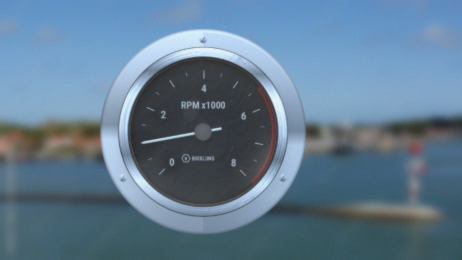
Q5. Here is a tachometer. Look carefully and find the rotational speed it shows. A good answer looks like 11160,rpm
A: 1000,rpm
